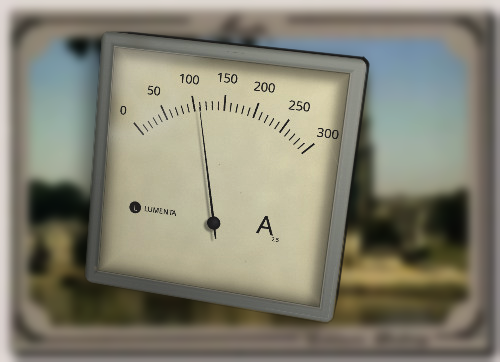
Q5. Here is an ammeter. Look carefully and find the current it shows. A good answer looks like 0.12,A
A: 110,A
